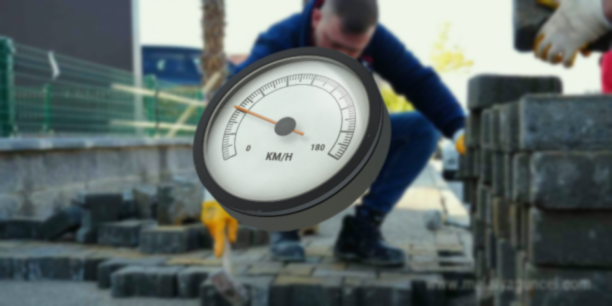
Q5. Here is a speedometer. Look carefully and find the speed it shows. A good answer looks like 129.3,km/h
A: 40,km/h
